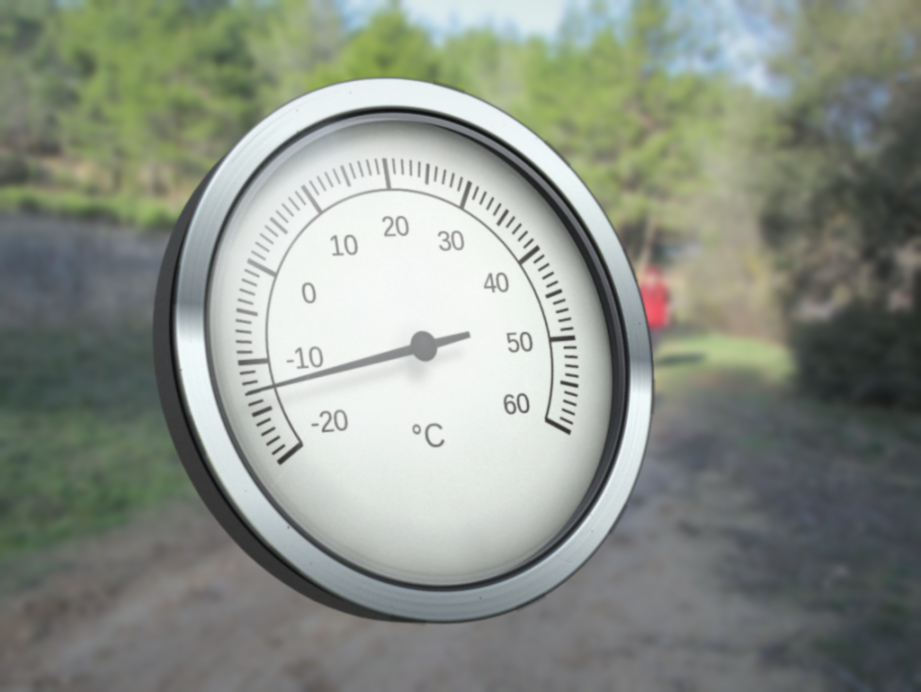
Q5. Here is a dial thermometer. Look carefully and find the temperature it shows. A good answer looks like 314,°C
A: -13,°C
